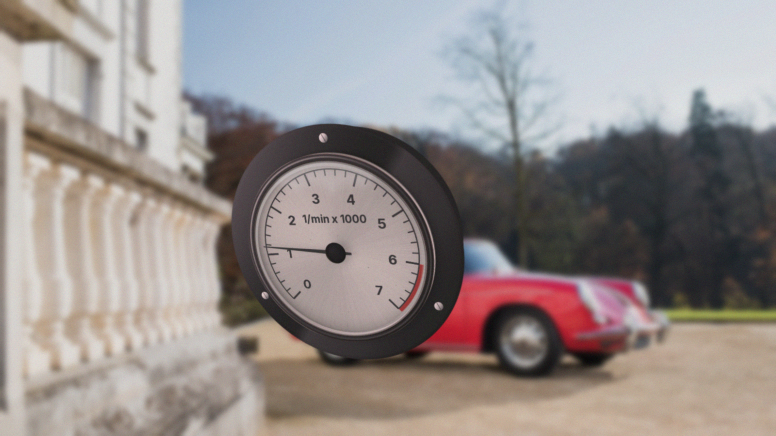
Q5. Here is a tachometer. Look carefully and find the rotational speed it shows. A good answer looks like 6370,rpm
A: 1200,rpm
